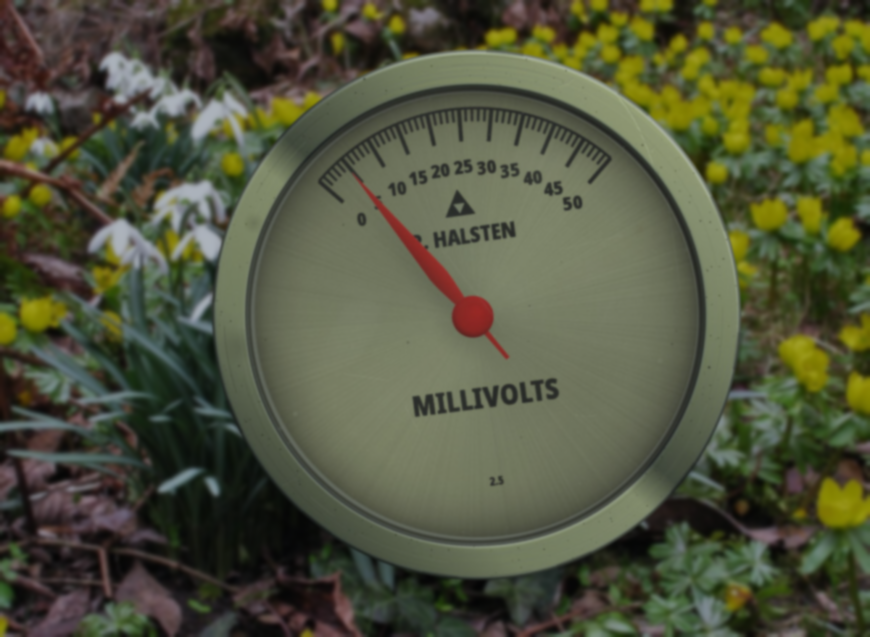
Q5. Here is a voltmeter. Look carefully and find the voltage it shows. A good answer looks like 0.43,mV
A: 5,mV
